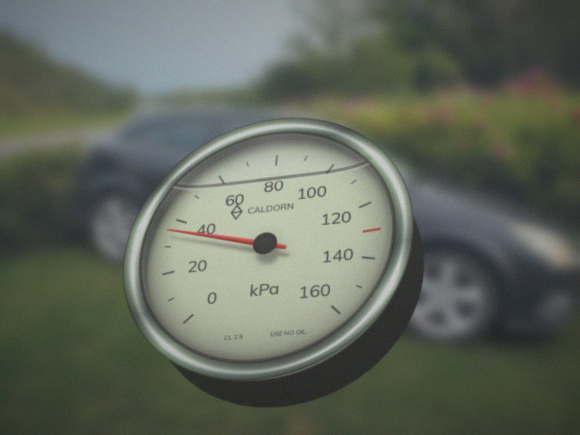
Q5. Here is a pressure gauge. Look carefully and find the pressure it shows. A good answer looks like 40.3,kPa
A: 35,kPa
